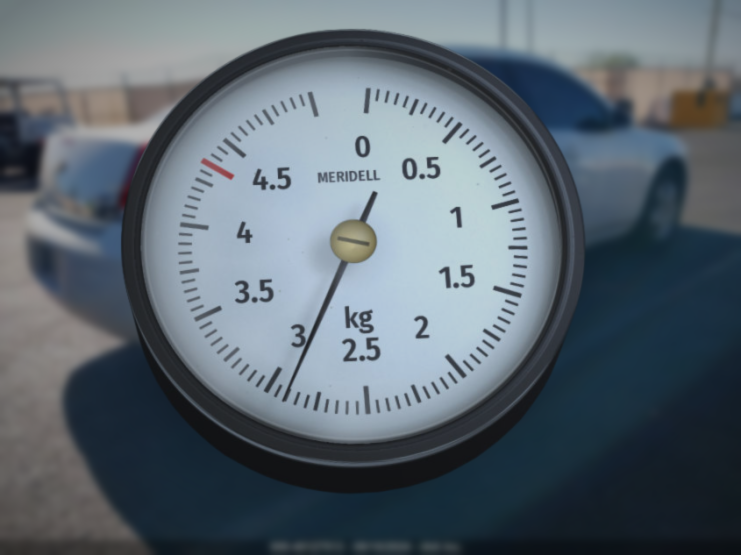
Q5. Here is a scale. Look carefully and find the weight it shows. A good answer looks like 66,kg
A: 2.9,kg
